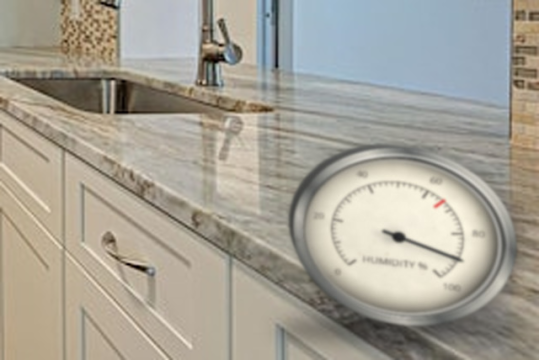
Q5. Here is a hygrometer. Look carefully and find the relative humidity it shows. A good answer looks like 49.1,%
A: 90,%
